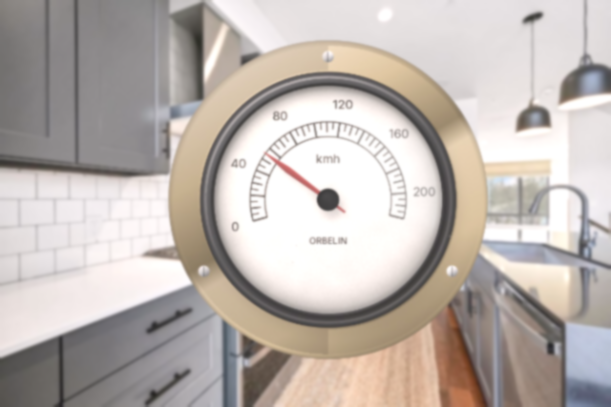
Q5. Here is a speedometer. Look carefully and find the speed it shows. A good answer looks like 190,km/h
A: 55,km/h
